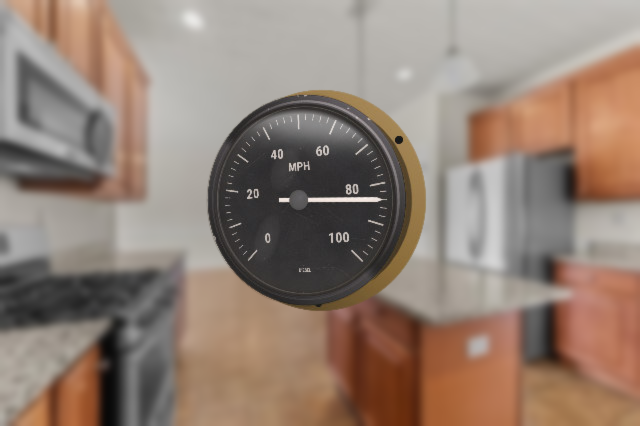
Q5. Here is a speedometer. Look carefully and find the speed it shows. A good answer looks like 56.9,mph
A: 84,mph
